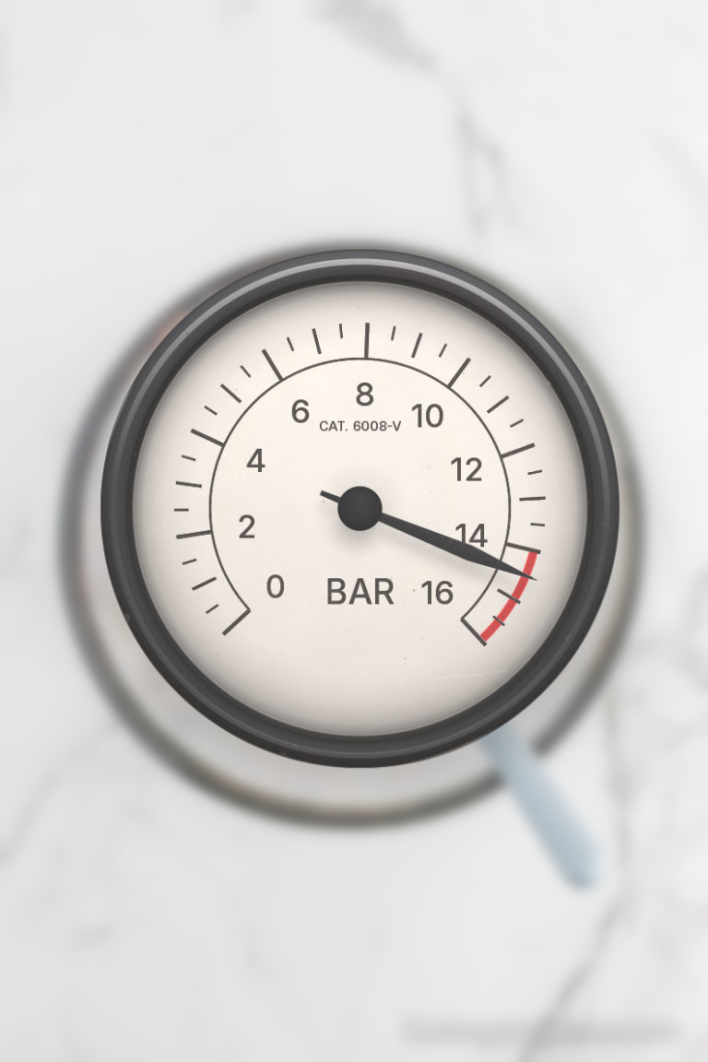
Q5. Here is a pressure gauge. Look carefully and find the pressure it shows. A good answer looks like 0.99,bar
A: 14.5,bar
